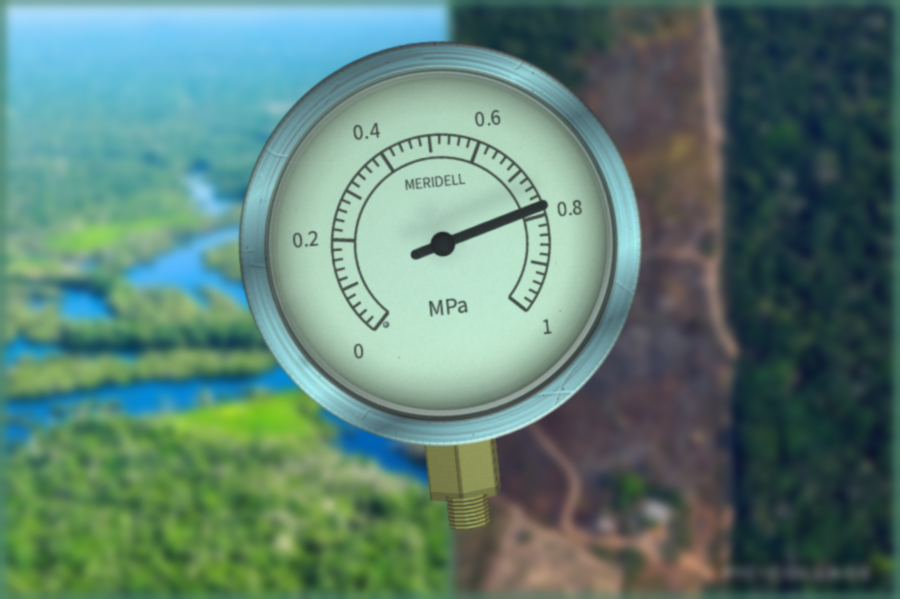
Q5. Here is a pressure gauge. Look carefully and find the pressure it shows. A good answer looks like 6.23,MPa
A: 0.78,MPa
